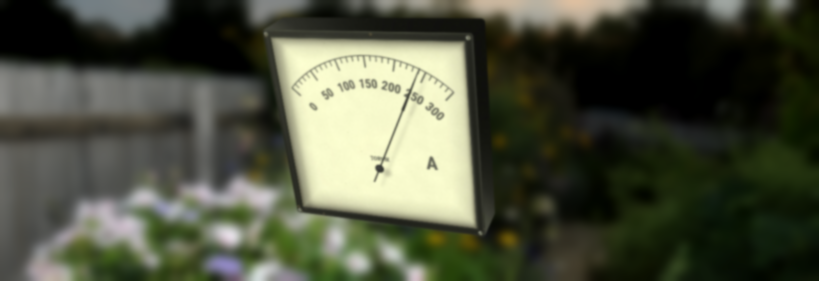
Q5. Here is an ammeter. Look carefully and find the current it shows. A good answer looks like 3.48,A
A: 240,A
